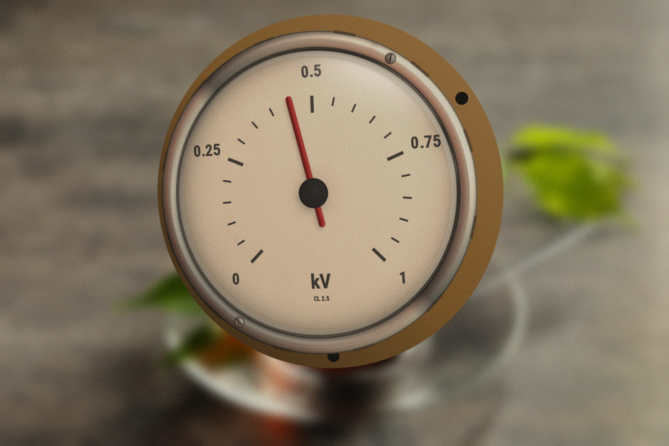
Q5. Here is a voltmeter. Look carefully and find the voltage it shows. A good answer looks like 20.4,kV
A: 0.45,kV
